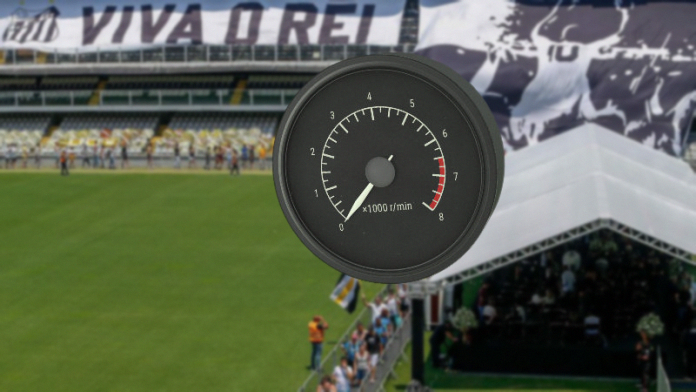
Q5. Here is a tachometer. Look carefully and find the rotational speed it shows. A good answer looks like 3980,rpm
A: 0,rpm
